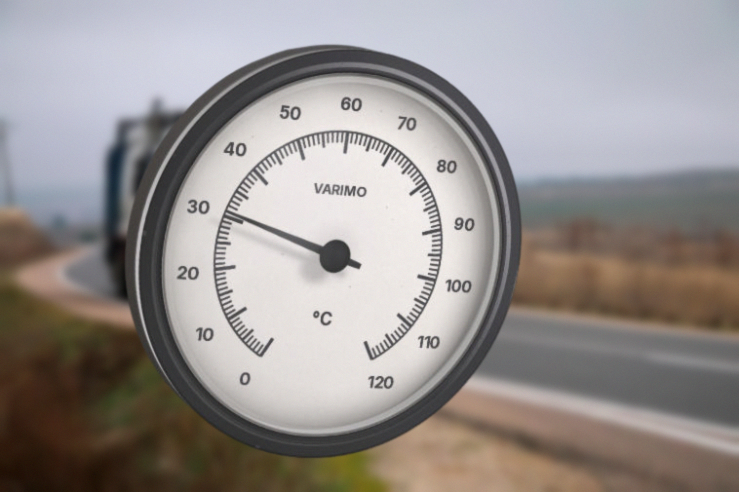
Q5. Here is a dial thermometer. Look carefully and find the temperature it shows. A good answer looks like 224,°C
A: 31,°C
